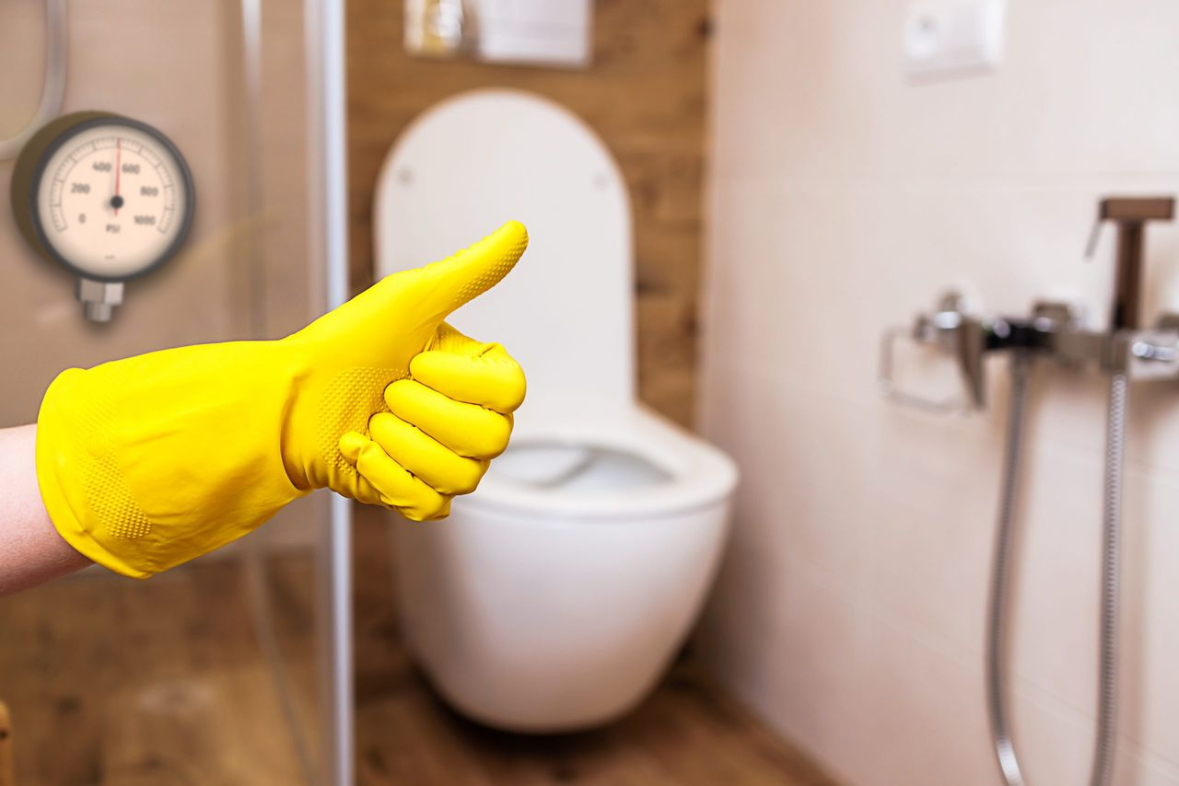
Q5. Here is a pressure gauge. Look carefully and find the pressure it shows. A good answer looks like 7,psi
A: 500,psi
